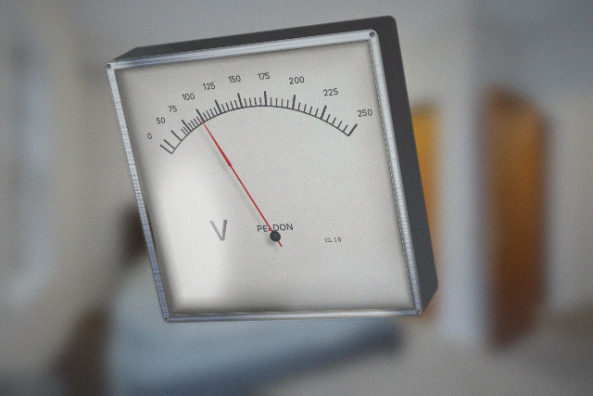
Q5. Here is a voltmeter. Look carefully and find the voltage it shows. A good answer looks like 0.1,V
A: 100,V
